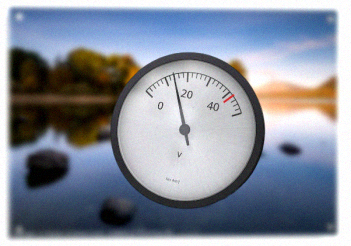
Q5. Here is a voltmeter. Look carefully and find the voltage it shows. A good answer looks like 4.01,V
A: 14,V
